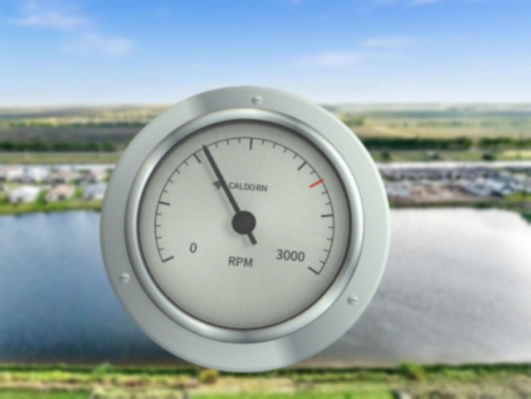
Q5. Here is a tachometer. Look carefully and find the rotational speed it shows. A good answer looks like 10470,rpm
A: 1100,rpm
